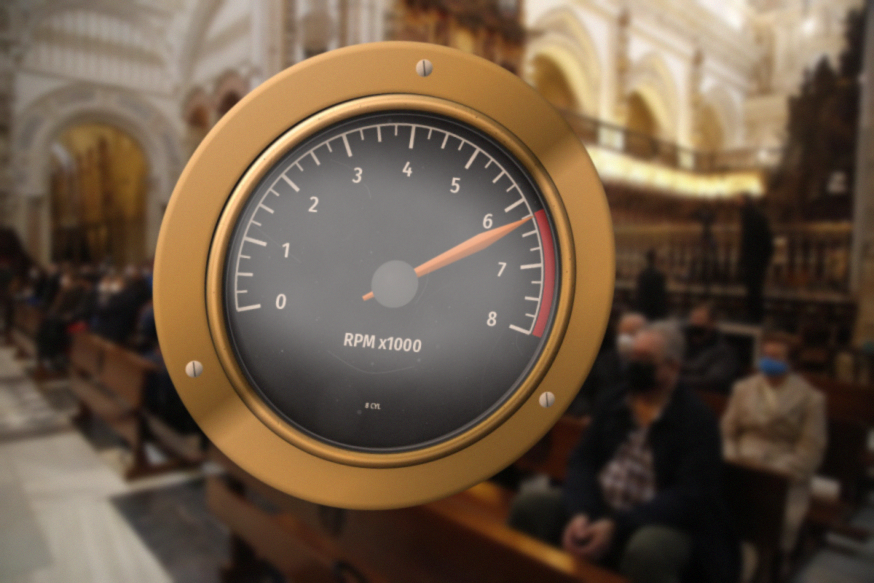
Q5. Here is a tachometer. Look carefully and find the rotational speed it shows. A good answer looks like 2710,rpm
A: 6250,rpm
